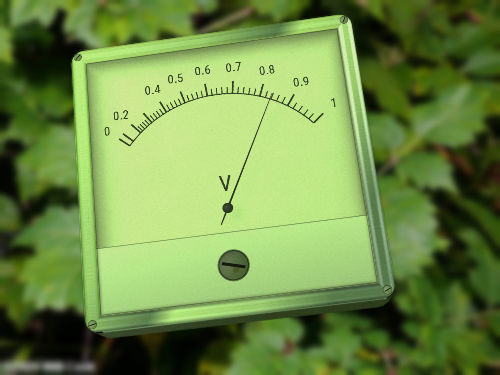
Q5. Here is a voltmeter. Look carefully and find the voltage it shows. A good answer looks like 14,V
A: 0.84,V
